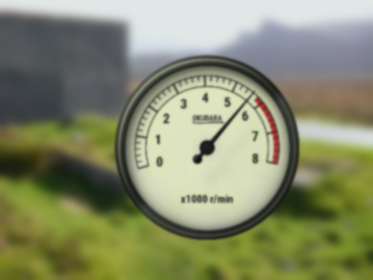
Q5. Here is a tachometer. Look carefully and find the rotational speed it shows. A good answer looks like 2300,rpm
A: 5600,rpm
